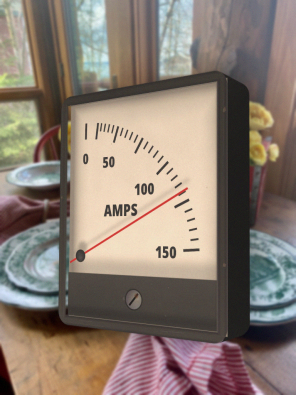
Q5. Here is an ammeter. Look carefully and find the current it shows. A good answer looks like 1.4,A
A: 120,A
